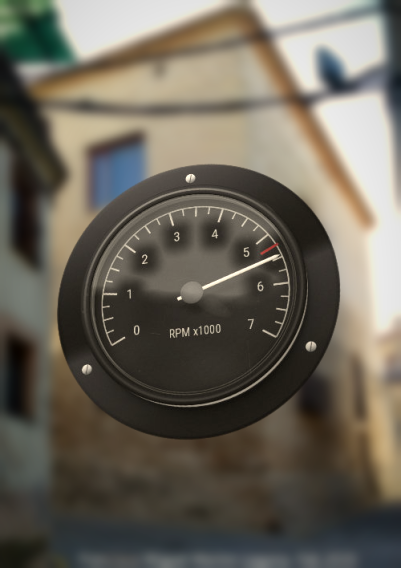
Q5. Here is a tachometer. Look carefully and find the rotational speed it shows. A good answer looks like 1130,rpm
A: 5500,rpm
